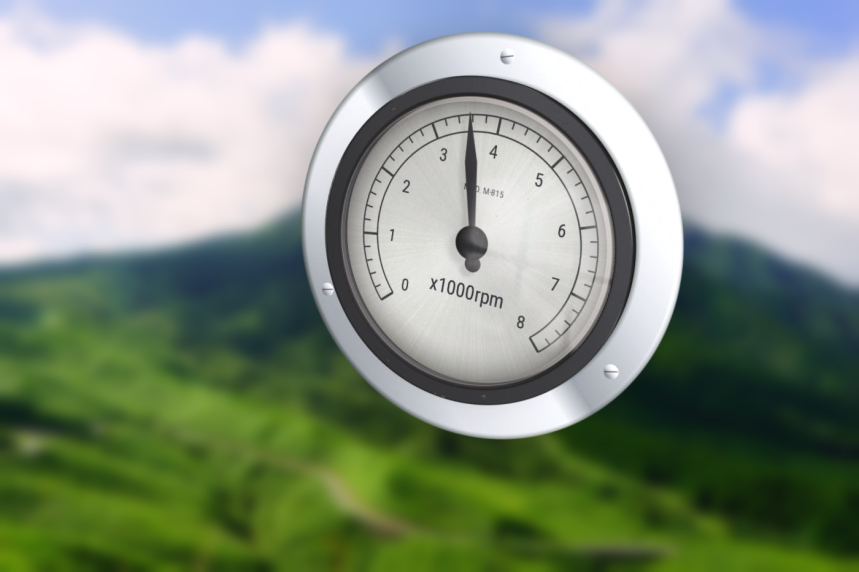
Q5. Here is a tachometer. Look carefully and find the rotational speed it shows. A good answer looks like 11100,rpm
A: 3600,rpm
